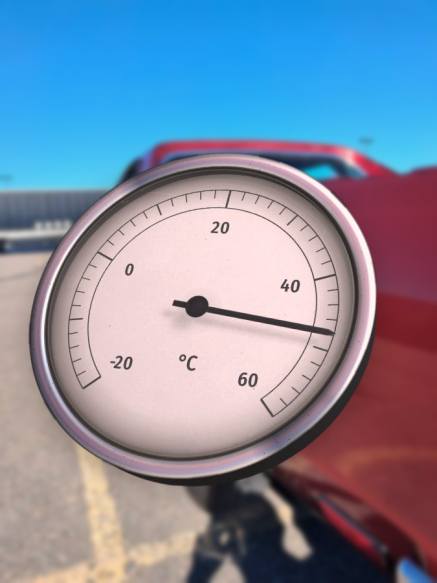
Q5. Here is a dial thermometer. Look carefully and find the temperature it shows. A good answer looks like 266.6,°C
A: 48,°C
